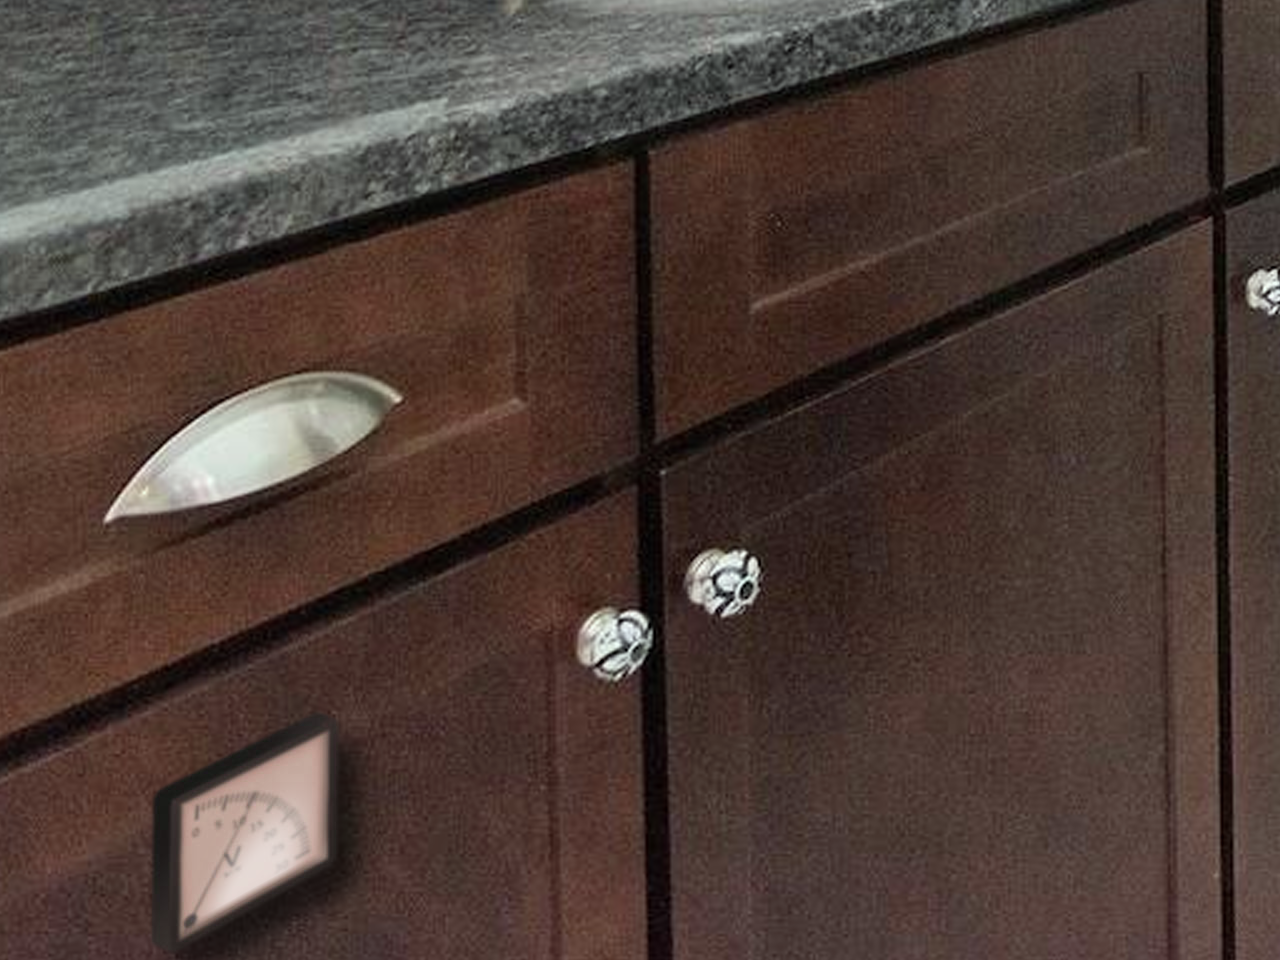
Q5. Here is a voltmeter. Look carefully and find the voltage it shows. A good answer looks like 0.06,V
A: 10,V
